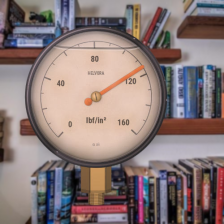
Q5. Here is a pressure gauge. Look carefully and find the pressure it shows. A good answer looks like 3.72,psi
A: 115,psi
